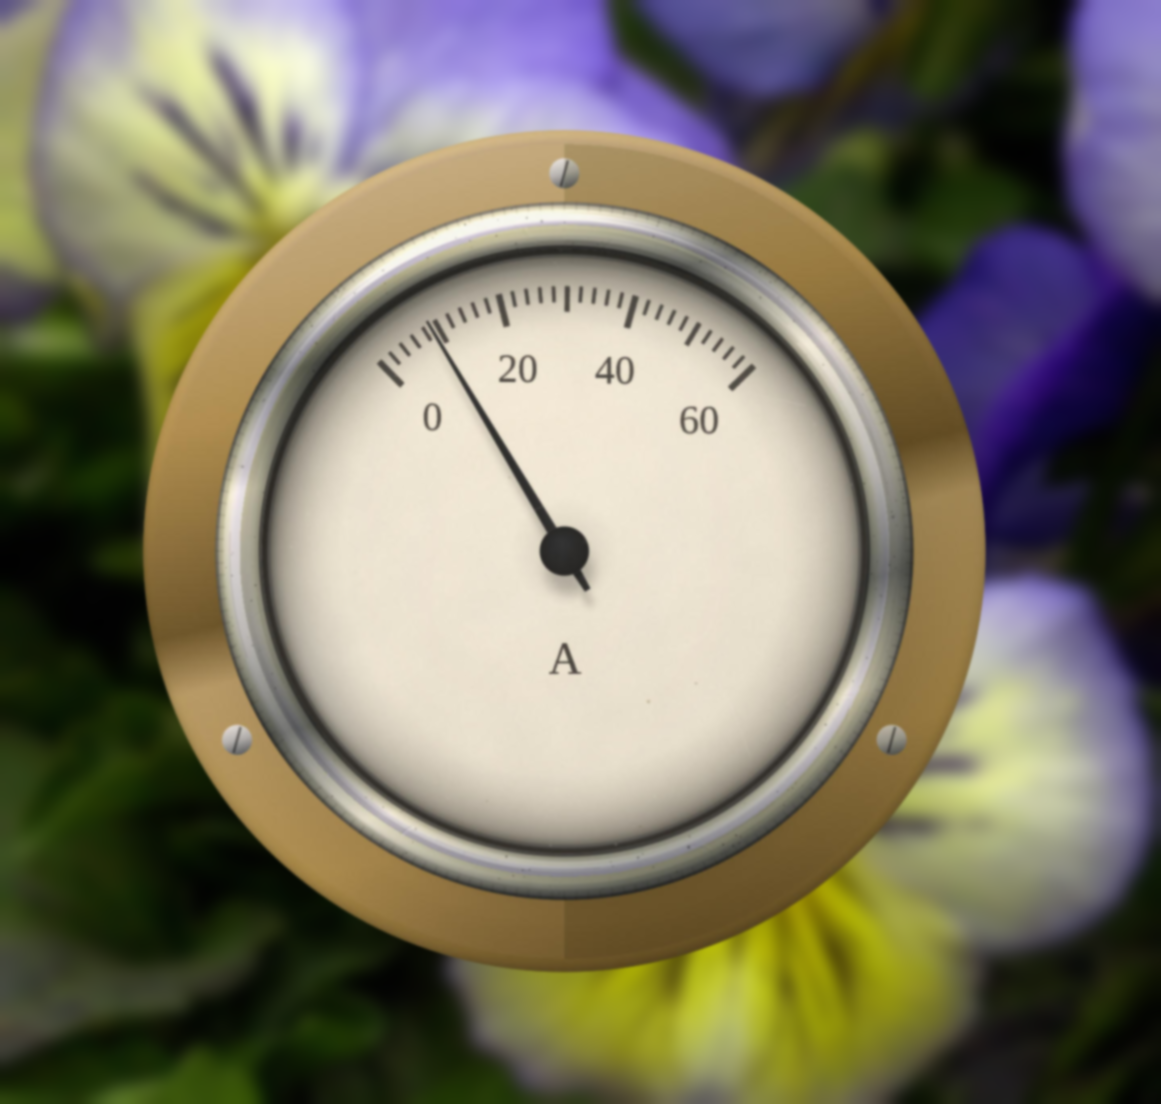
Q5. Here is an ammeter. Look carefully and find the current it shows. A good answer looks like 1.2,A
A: 9,A
